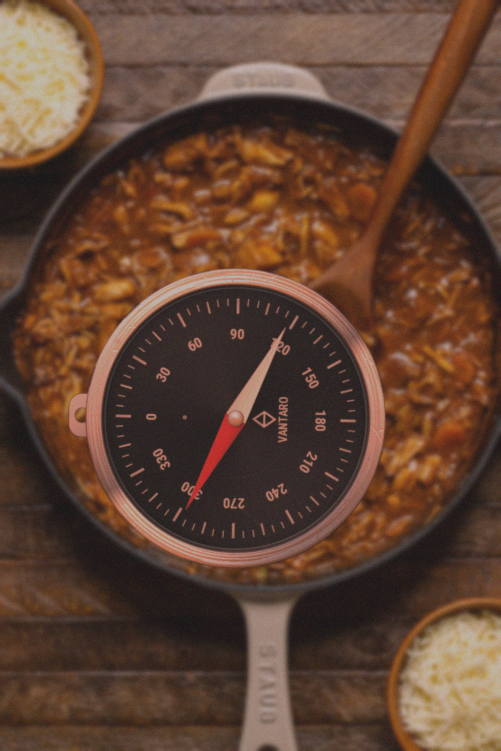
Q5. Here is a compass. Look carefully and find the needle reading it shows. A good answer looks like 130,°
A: 297.5,°
